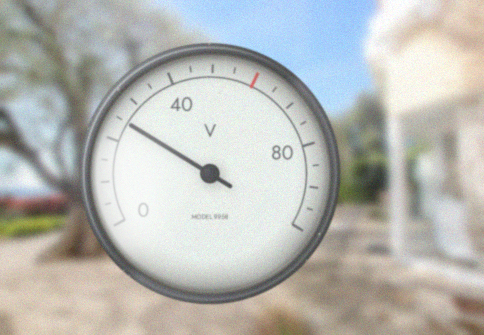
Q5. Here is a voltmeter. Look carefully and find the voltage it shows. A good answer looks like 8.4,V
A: 25,V
